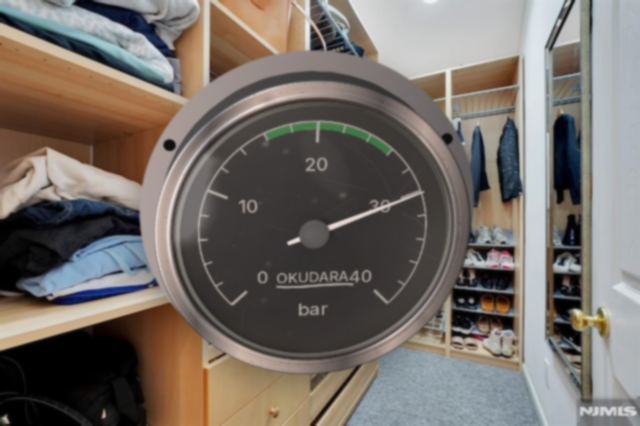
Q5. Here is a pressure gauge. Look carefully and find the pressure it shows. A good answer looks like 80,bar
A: 30,bar
